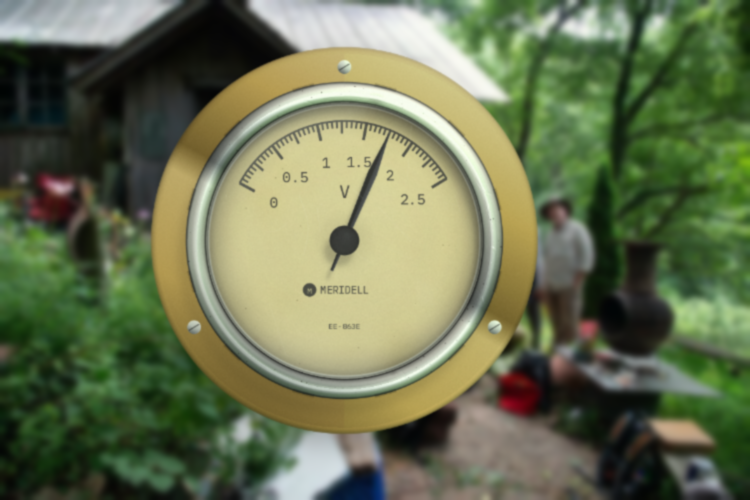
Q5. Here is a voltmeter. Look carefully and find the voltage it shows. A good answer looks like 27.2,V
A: 1.75,V
